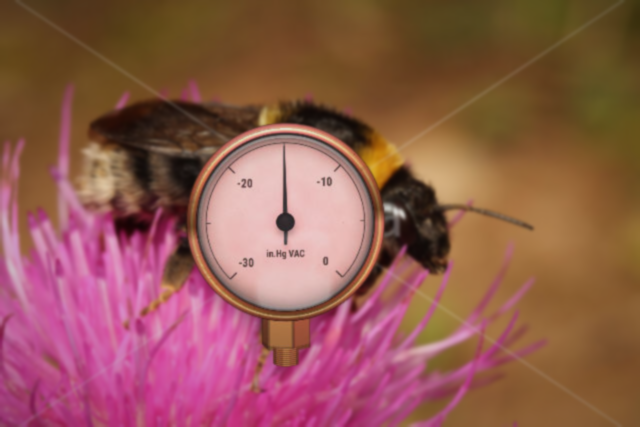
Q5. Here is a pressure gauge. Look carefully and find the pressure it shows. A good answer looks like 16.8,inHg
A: -15,inHg
